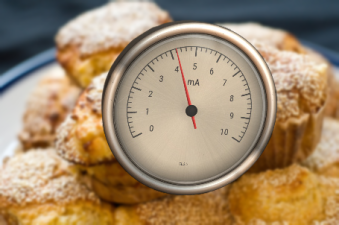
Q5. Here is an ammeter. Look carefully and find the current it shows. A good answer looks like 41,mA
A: 4.2,mA
